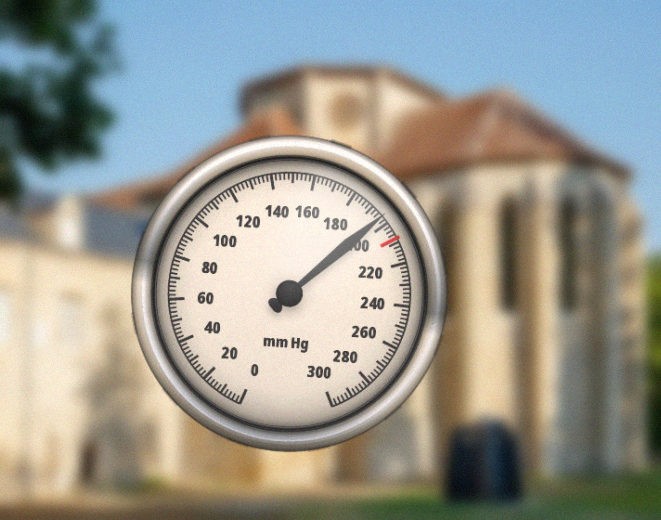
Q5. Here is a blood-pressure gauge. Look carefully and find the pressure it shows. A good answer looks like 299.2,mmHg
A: 196,mmHg
